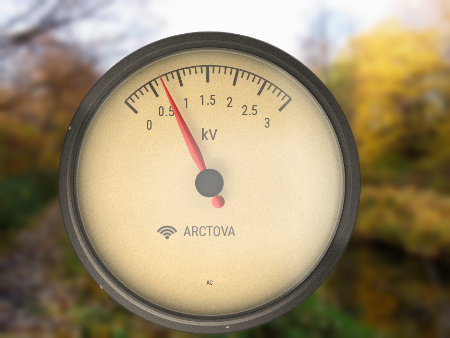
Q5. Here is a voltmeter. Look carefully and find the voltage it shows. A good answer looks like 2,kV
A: 0.7,kV
